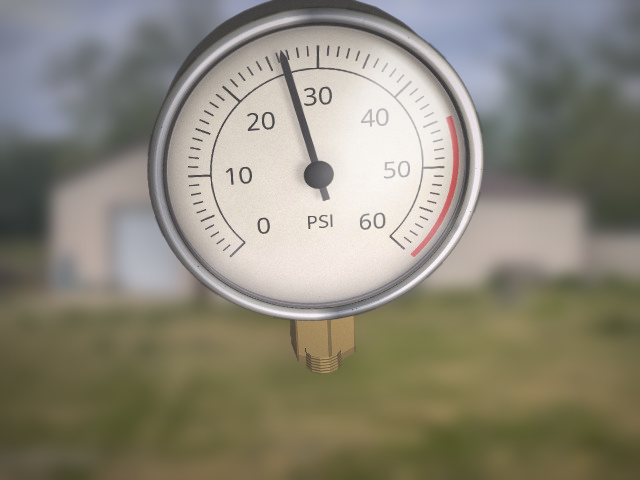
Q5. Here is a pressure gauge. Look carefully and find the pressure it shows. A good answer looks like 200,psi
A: 26.5,psi
